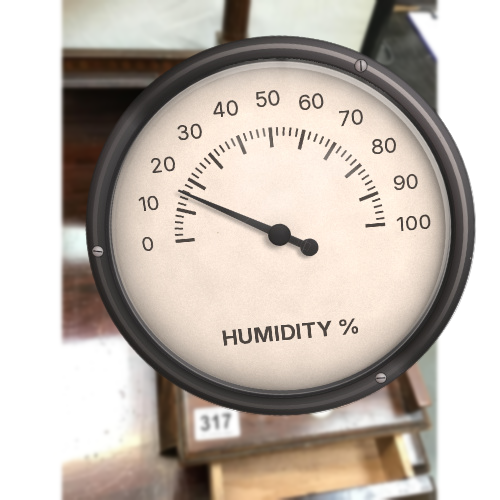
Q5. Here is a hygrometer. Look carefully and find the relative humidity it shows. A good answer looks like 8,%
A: 16,%
